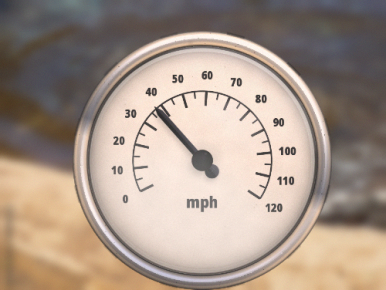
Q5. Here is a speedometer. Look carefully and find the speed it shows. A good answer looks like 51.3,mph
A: 37.5,mph
